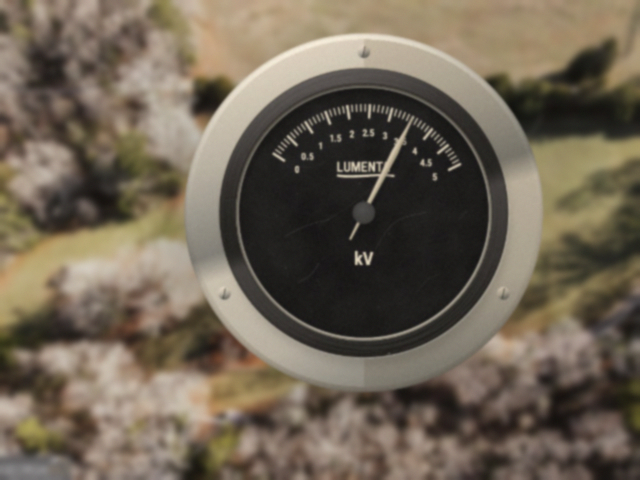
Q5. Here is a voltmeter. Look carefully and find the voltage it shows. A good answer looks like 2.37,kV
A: 3.5,kV
